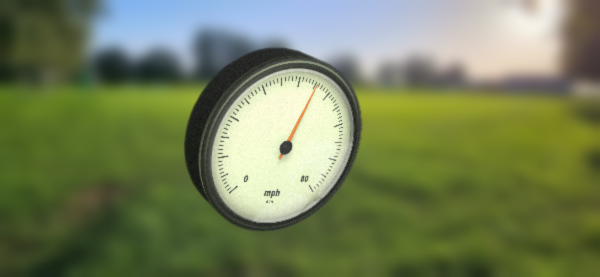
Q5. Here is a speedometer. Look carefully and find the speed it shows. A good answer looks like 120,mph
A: 45,mph
